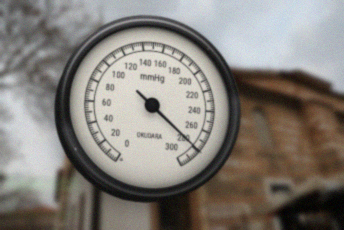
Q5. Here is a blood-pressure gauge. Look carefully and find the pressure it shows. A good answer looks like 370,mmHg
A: 280,mmHg
